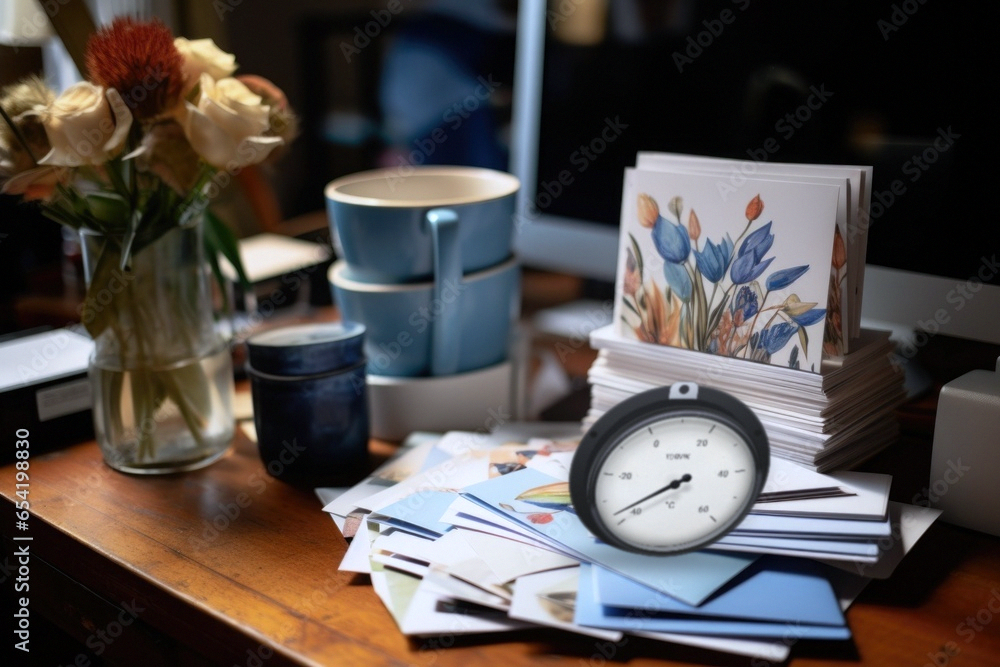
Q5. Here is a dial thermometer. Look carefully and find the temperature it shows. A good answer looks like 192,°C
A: -35,°C
